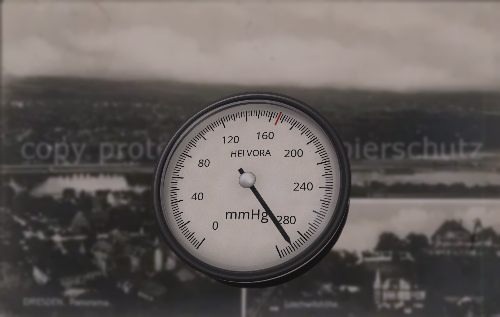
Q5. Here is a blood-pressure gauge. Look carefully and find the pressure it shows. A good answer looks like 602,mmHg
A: 290,mmHg
